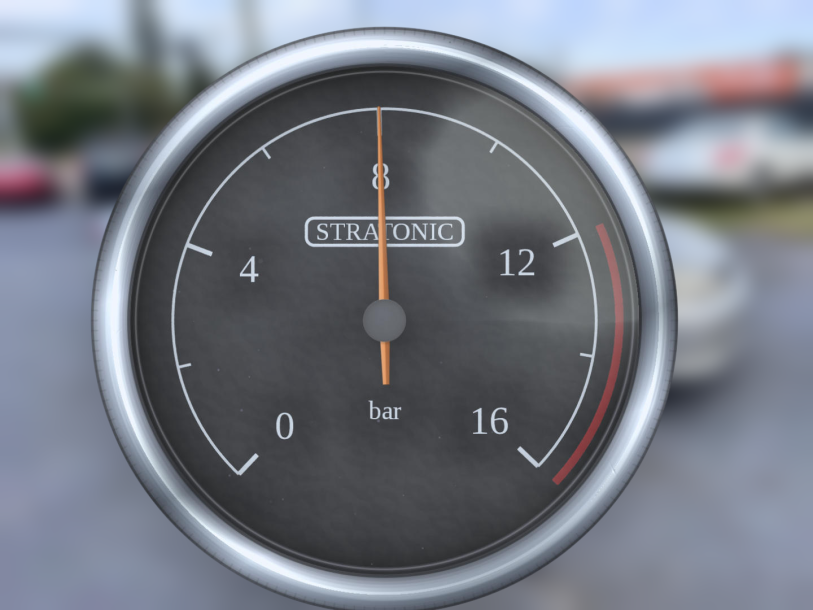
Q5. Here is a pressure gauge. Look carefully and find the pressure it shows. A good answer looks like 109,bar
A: 8,bar
